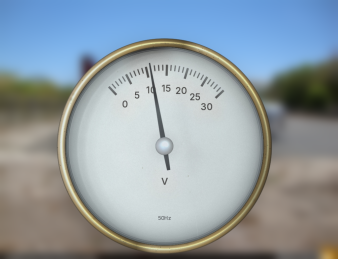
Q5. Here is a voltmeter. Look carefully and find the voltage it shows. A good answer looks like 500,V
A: 11,V
